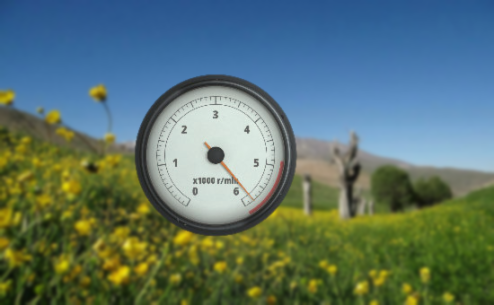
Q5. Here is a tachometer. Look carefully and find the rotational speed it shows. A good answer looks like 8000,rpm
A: 5800,rpm
